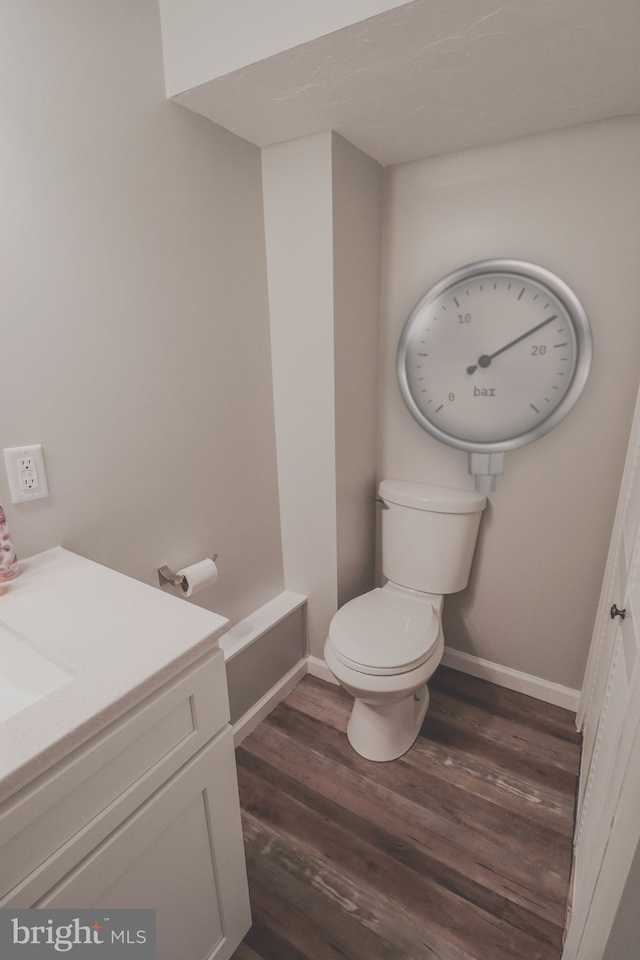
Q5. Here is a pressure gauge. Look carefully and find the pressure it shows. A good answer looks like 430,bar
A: 18,bar
